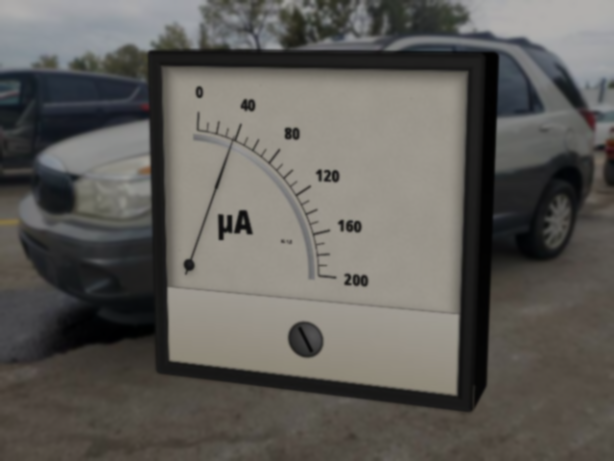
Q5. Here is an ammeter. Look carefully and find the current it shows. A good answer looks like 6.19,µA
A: 40,µA
